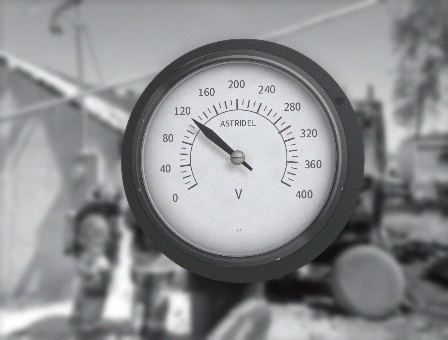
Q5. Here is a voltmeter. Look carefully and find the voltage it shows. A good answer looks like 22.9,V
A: 120,V
